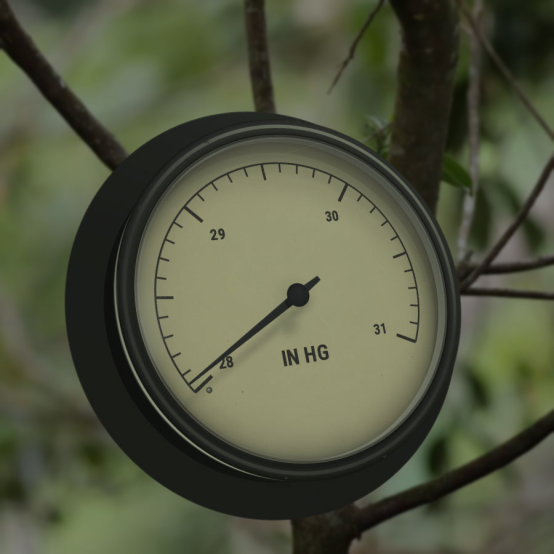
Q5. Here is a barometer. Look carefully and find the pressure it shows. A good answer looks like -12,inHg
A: 28.05,inHg
